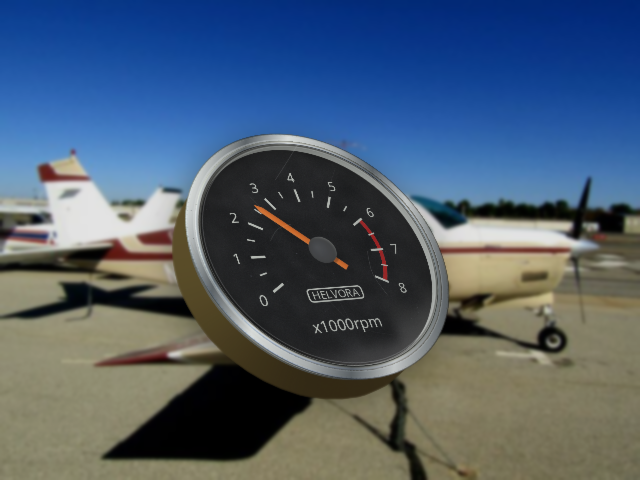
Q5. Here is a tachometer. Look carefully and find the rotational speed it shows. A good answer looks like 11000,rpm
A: 2500,rpm
